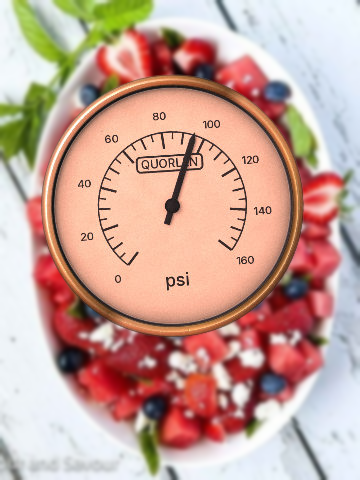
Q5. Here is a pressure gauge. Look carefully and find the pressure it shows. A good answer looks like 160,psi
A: 95,psi
